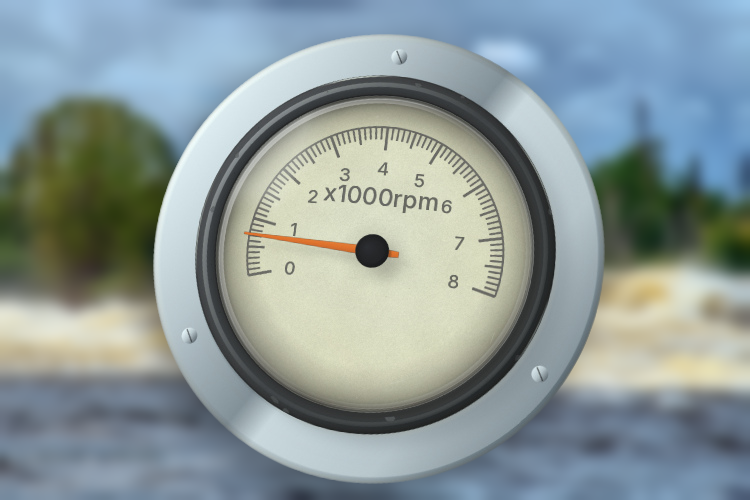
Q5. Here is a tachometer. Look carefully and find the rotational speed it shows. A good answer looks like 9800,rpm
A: 700,rpm
